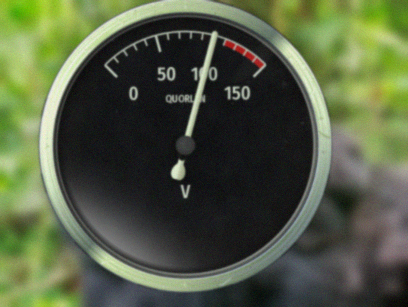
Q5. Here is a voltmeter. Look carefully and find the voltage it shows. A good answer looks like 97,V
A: 100,V
